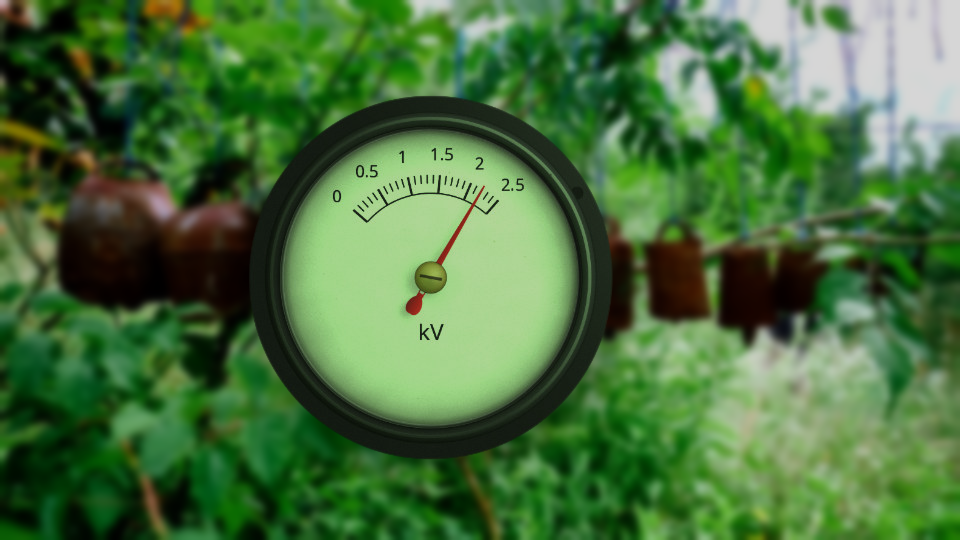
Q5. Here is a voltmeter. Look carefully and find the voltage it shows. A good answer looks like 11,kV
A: 2.2,kV
